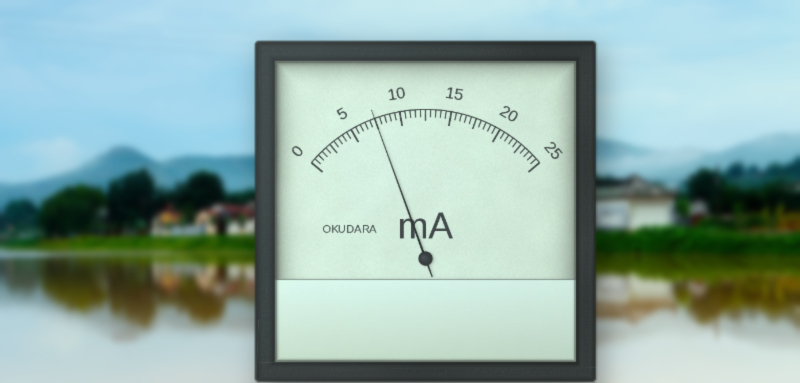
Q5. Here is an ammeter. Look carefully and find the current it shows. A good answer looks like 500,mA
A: 7.5,mA
